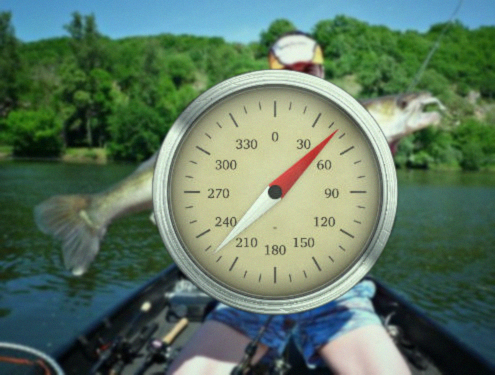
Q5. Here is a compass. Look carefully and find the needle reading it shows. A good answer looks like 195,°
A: 45,°
